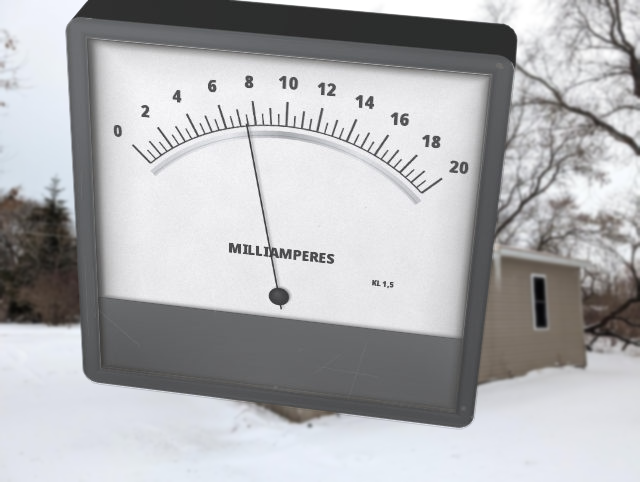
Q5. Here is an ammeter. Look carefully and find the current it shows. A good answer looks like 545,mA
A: 7.5,mA
